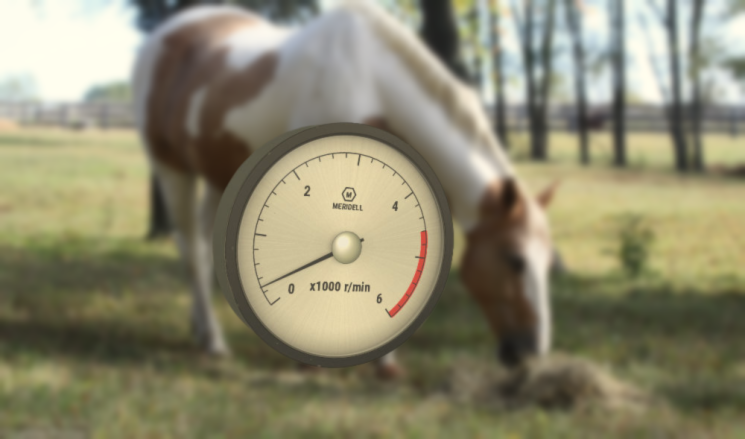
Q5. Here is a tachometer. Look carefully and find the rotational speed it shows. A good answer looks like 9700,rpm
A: 300,rpm
